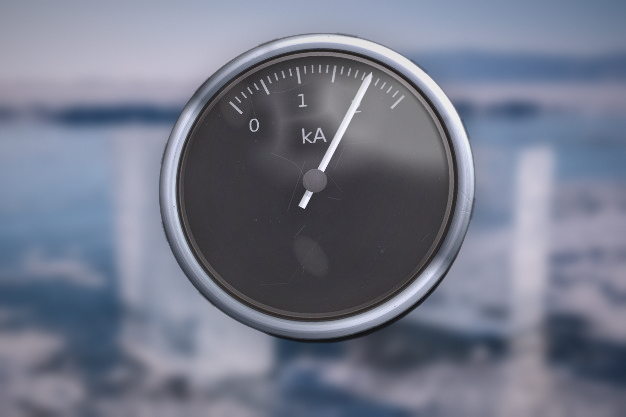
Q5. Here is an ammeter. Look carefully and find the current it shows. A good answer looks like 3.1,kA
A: 2,kA
